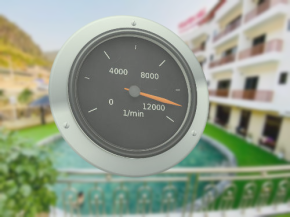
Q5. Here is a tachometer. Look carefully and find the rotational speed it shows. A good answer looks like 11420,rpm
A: 11000,rpm
